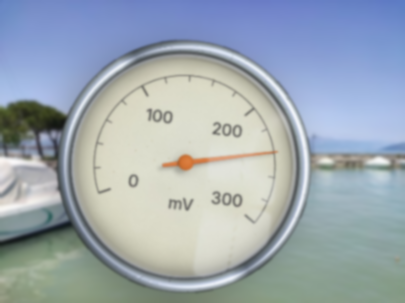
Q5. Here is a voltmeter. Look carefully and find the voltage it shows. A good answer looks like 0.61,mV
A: 240,mV
